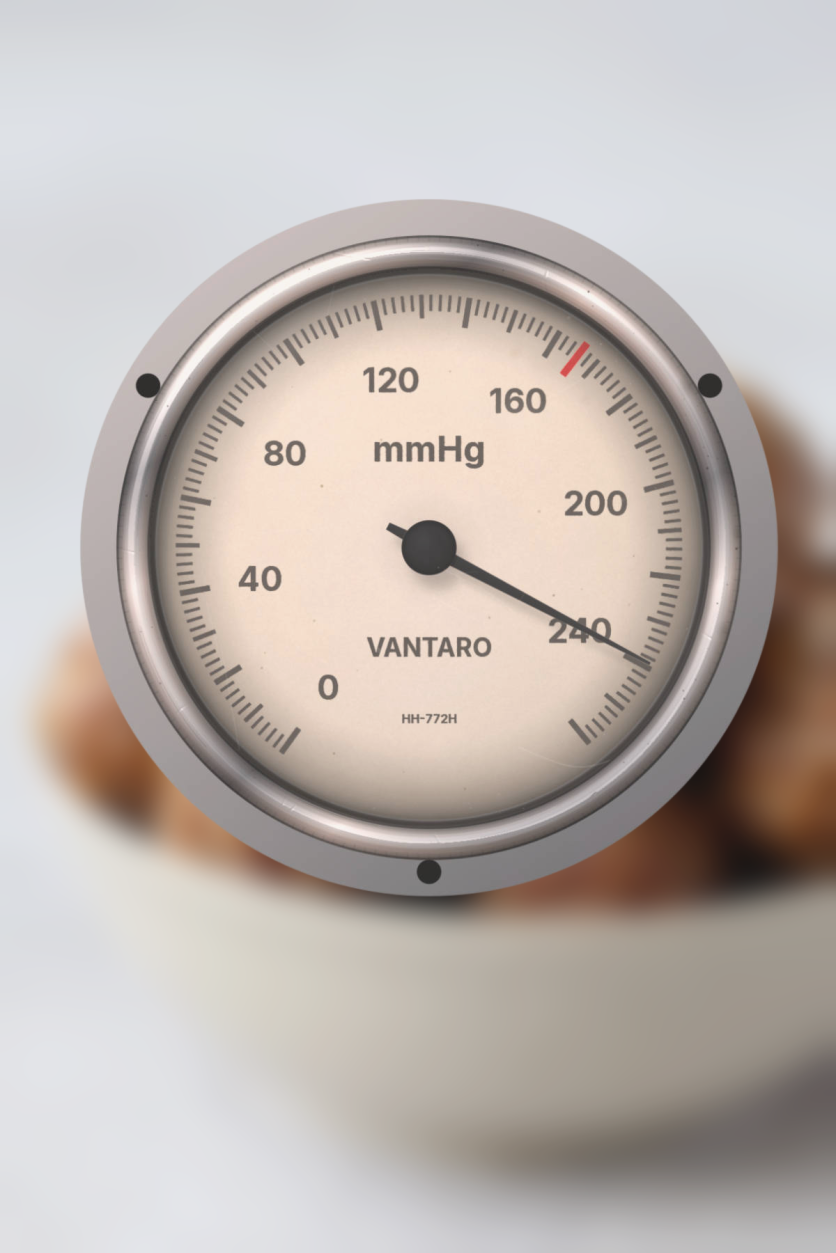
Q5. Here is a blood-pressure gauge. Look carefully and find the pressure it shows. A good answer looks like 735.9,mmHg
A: 239,mmHg
